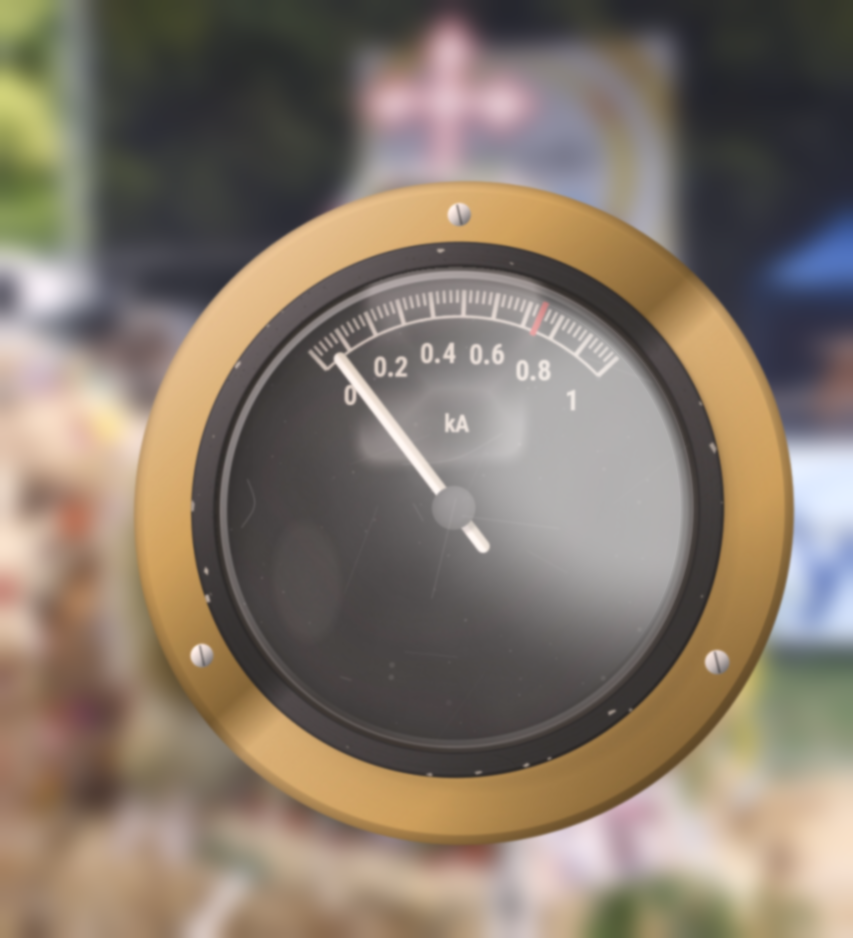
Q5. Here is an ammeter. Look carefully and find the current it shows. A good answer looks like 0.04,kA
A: 0.06,kA
